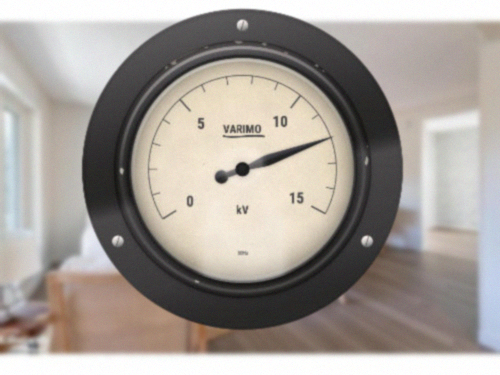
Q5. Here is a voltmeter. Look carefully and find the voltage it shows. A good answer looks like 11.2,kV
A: 12,kV
